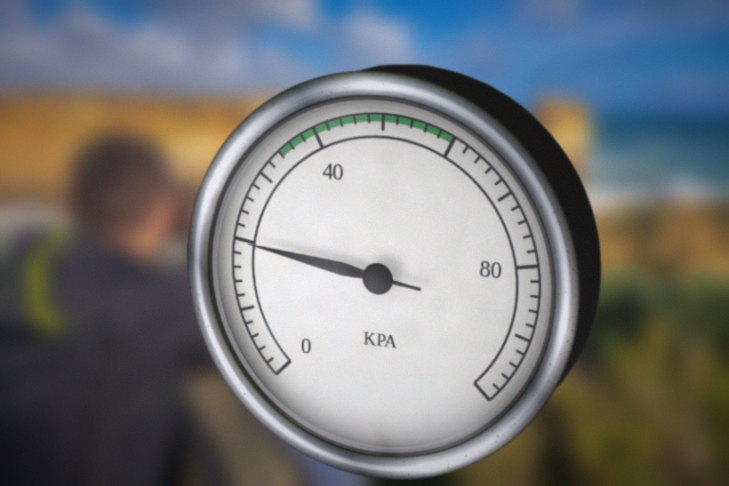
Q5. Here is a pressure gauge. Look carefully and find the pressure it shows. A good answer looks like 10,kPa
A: 20,kPa
